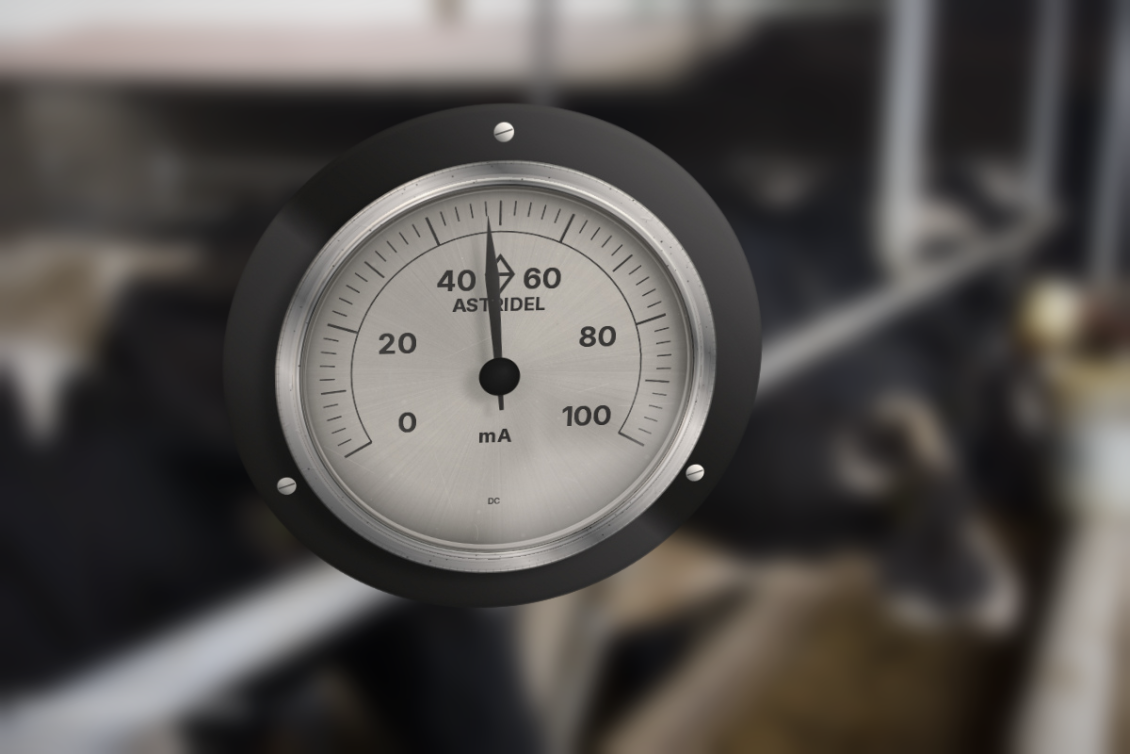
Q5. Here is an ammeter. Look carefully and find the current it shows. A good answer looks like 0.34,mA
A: 48,mA
